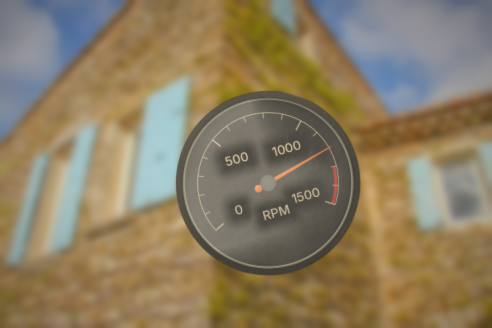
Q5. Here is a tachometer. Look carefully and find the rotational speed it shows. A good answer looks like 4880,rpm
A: 1200,rpm
